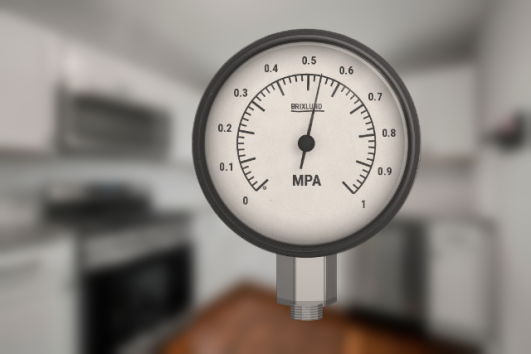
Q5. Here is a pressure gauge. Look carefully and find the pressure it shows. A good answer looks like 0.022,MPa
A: 0.54,MPa
